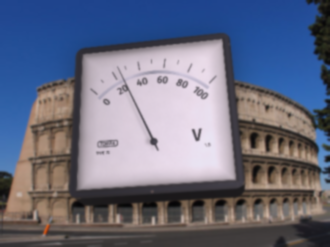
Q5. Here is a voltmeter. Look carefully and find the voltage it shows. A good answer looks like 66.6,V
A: 25,V
